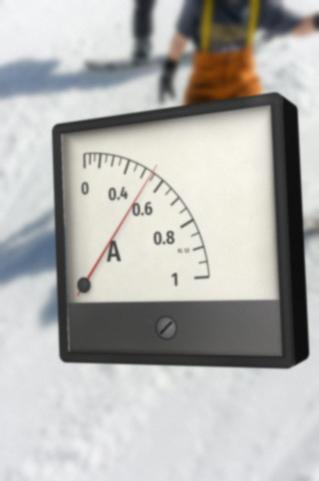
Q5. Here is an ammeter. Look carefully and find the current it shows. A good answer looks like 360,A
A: 0.55,A
